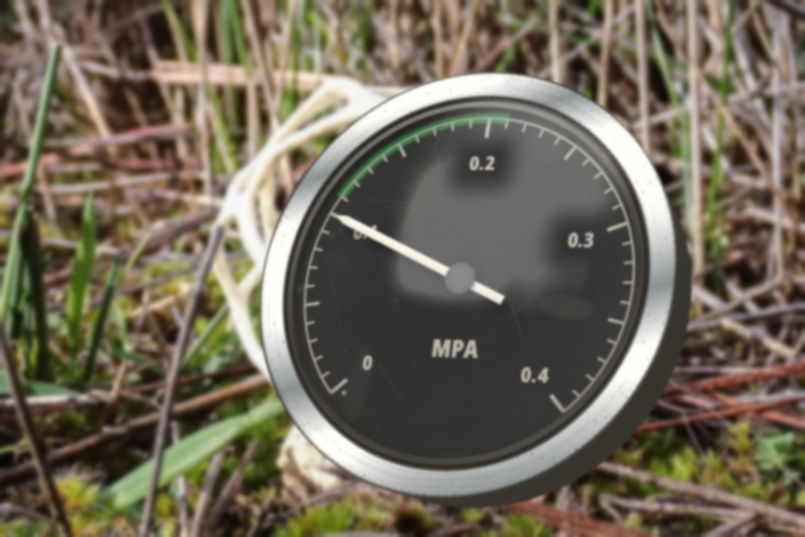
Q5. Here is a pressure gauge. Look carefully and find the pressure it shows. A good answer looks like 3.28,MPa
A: 0.1,MPa
